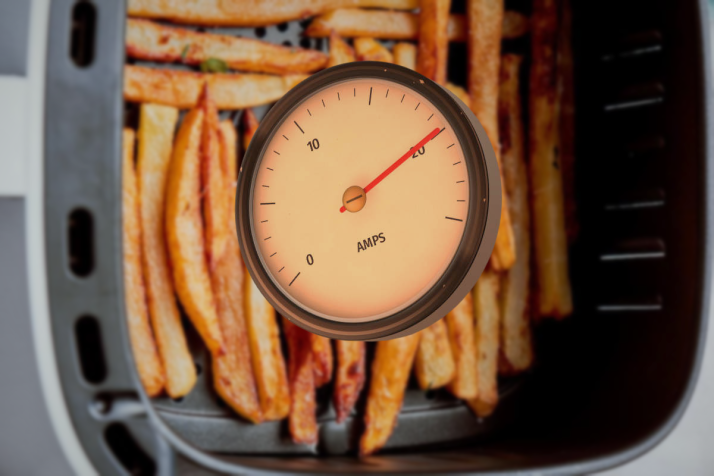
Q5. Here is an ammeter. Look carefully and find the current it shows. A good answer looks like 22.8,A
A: 20,A
